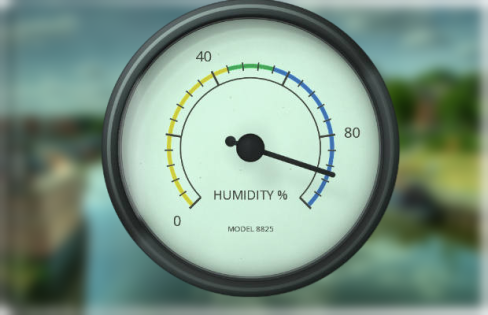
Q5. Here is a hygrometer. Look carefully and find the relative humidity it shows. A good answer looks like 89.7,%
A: 90,%
